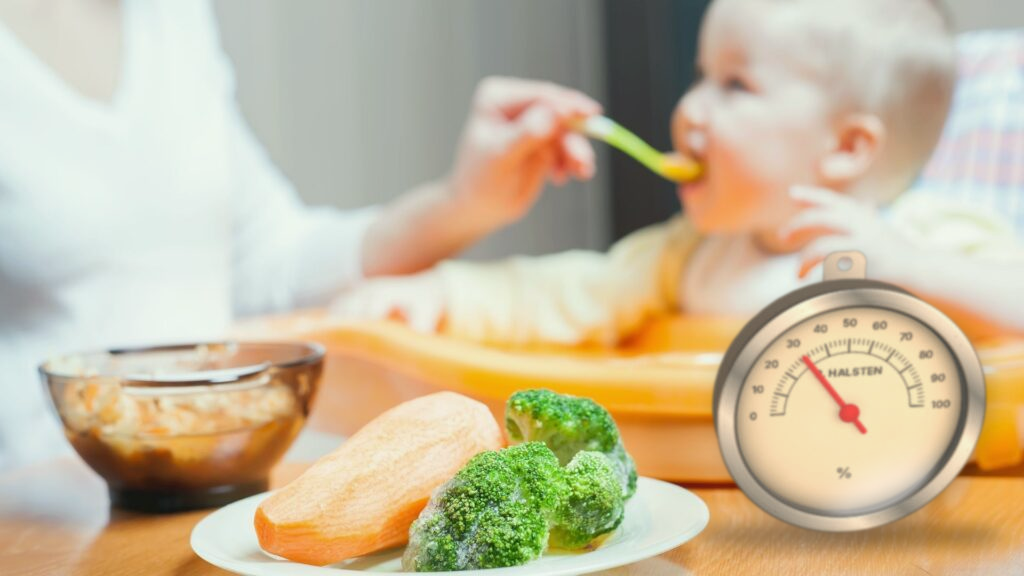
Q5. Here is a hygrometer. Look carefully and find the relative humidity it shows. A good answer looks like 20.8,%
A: 30,%
